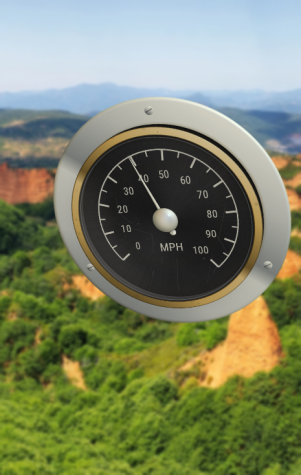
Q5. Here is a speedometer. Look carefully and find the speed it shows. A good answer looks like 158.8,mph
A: 40,mph
